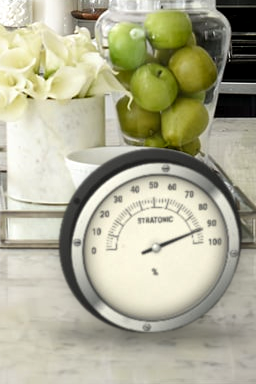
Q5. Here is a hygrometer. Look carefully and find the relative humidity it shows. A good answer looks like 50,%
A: 90,%
